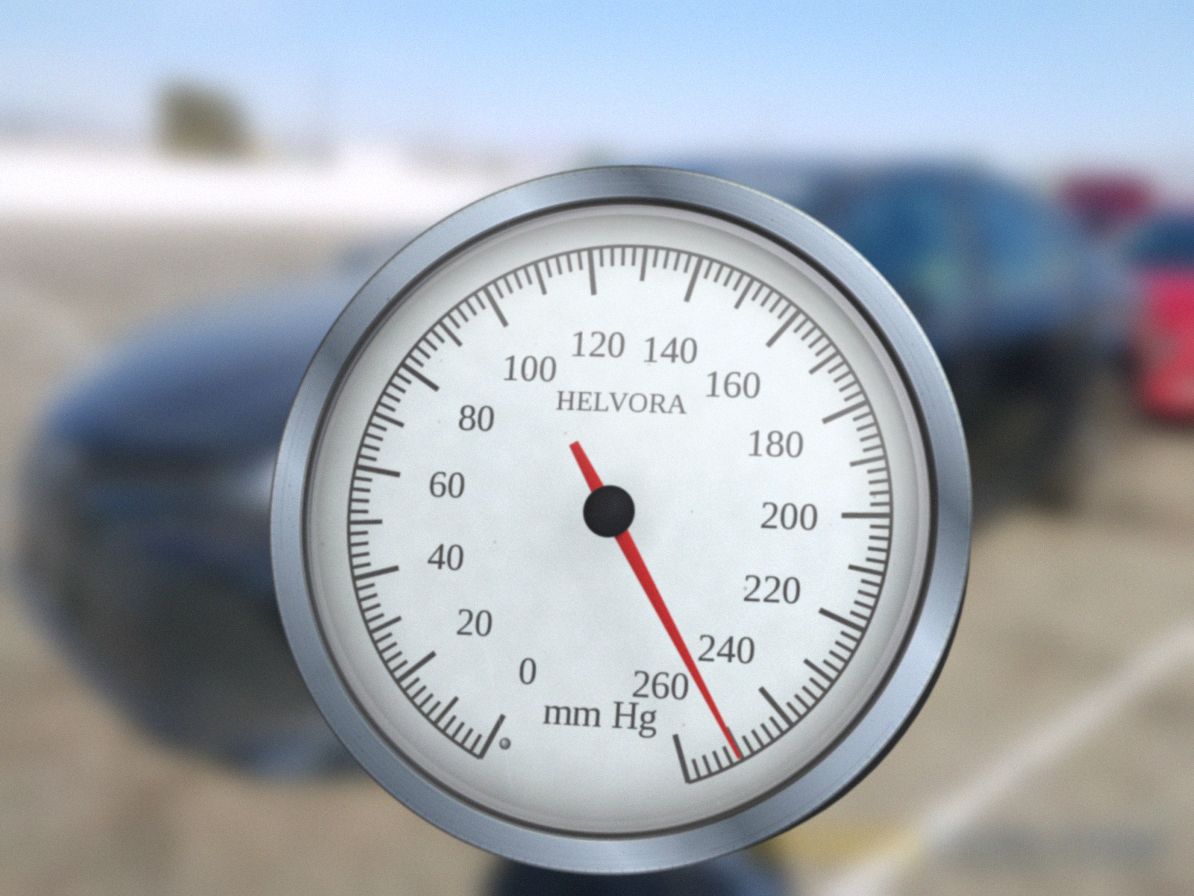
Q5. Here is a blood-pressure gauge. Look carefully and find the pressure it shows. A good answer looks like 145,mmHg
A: 250,mmHg
